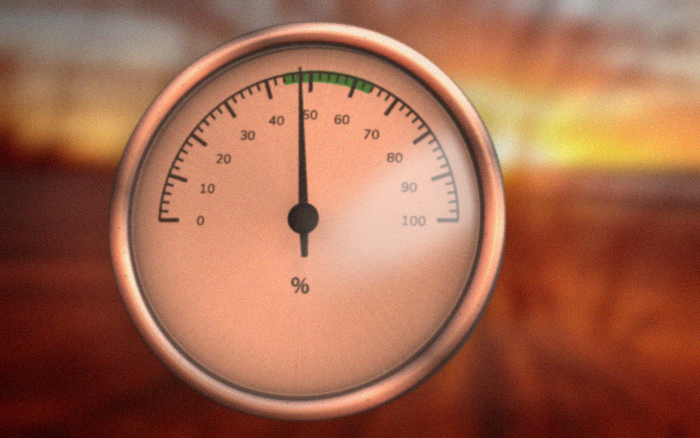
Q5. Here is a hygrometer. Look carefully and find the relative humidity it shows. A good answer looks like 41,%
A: 48,%
